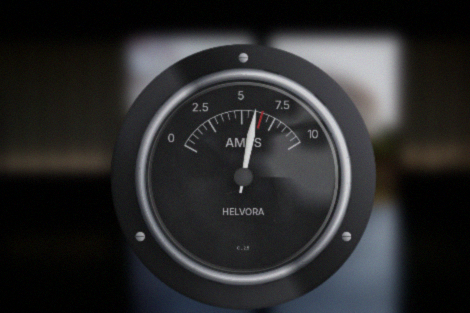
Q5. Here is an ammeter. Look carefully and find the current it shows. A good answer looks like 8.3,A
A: 6,A
